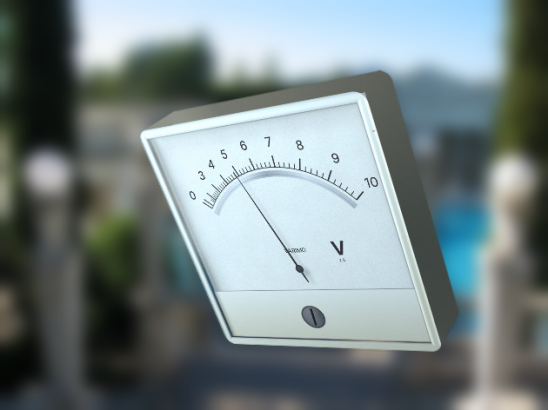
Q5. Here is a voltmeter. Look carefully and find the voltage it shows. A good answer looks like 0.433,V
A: 5,V
